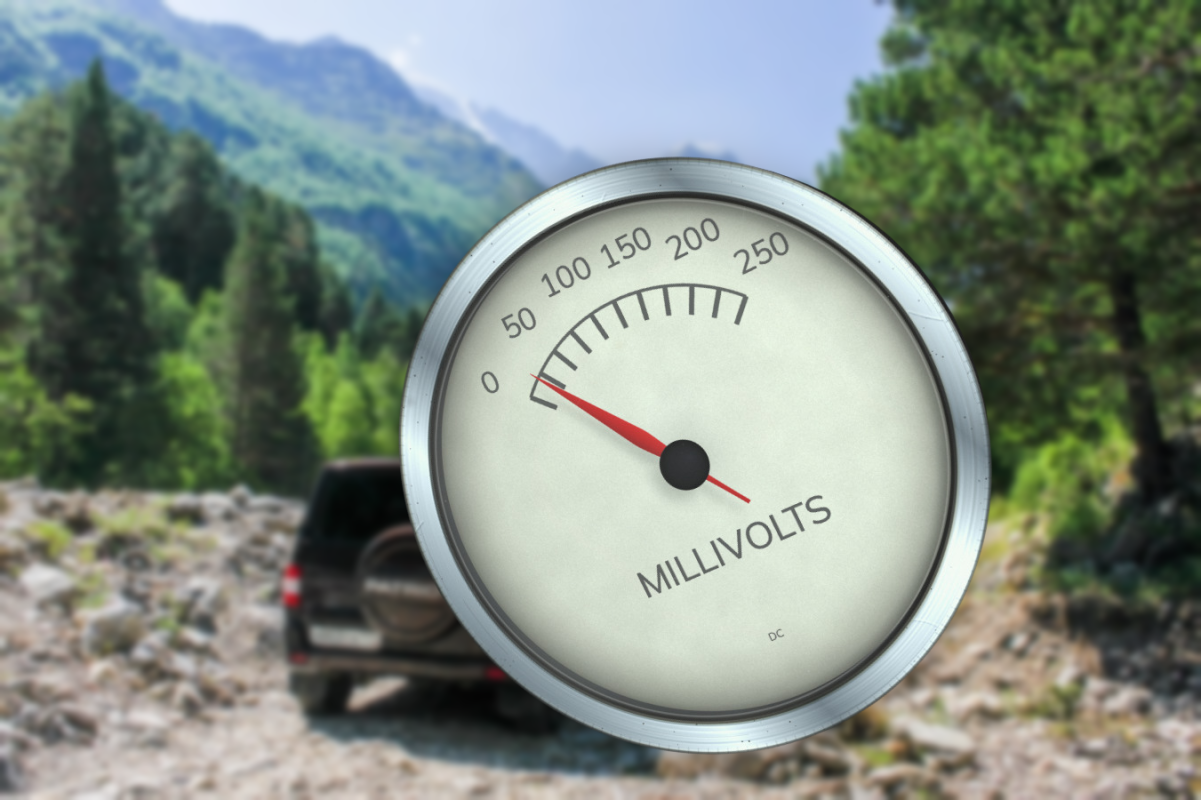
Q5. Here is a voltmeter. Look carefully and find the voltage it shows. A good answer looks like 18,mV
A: 25,mV
